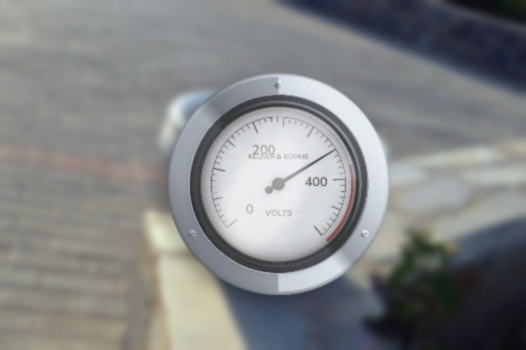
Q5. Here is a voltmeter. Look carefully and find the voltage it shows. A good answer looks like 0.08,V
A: 350,V
